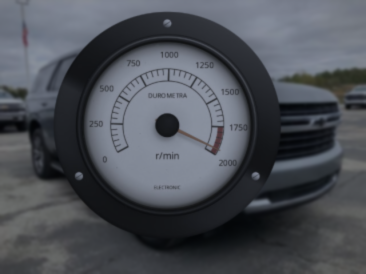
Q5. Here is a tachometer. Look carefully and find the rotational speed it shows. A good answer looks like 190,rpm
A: 1950,rpm
